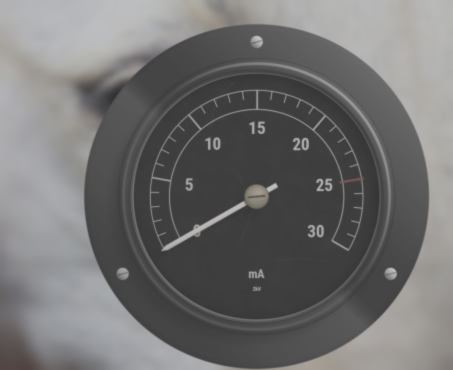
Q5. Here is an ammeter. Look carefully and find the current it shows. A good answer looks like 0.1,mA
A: 0,mA
